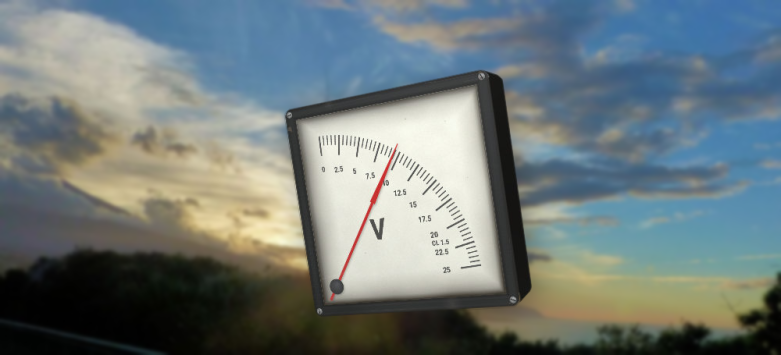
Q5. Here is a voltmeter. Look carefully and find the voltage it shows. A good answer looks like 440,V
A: 9.5,V
